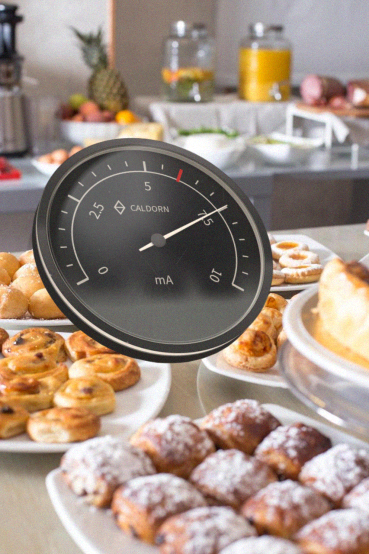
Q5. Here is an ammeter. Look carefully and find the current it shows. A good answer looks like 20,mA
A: 7.5,mA
